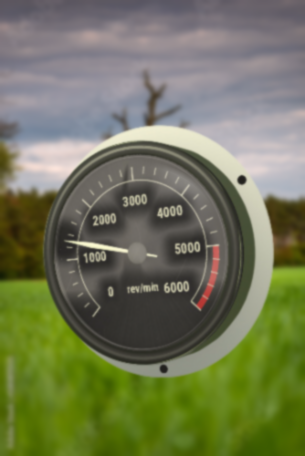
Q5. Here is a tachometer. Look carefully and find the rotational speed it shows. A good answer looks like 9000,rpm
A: 1300,rpm
